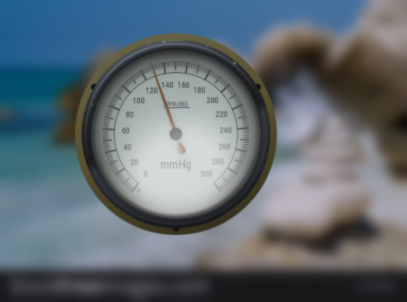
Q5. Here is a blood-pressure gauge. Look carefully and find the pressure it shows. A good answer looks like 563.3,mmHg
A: 130,mmHg
